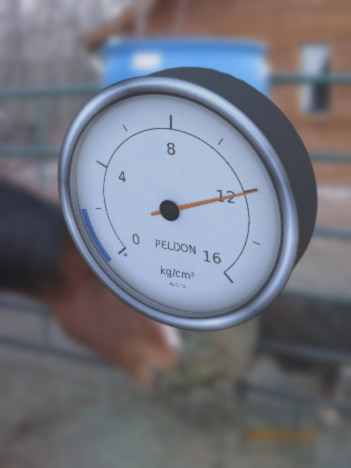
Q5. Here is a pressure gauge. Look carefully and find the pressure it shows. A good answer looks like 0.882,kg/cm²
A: 12,kg/cm²
